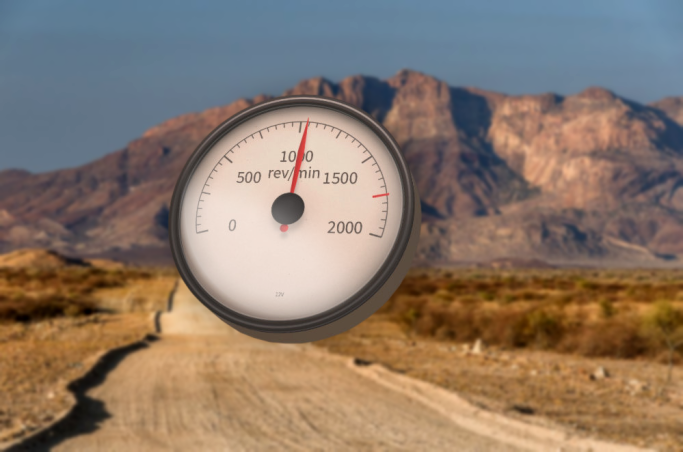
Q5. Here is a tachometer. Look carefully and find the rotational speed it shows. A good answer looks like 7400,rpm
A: 1050,rpm
